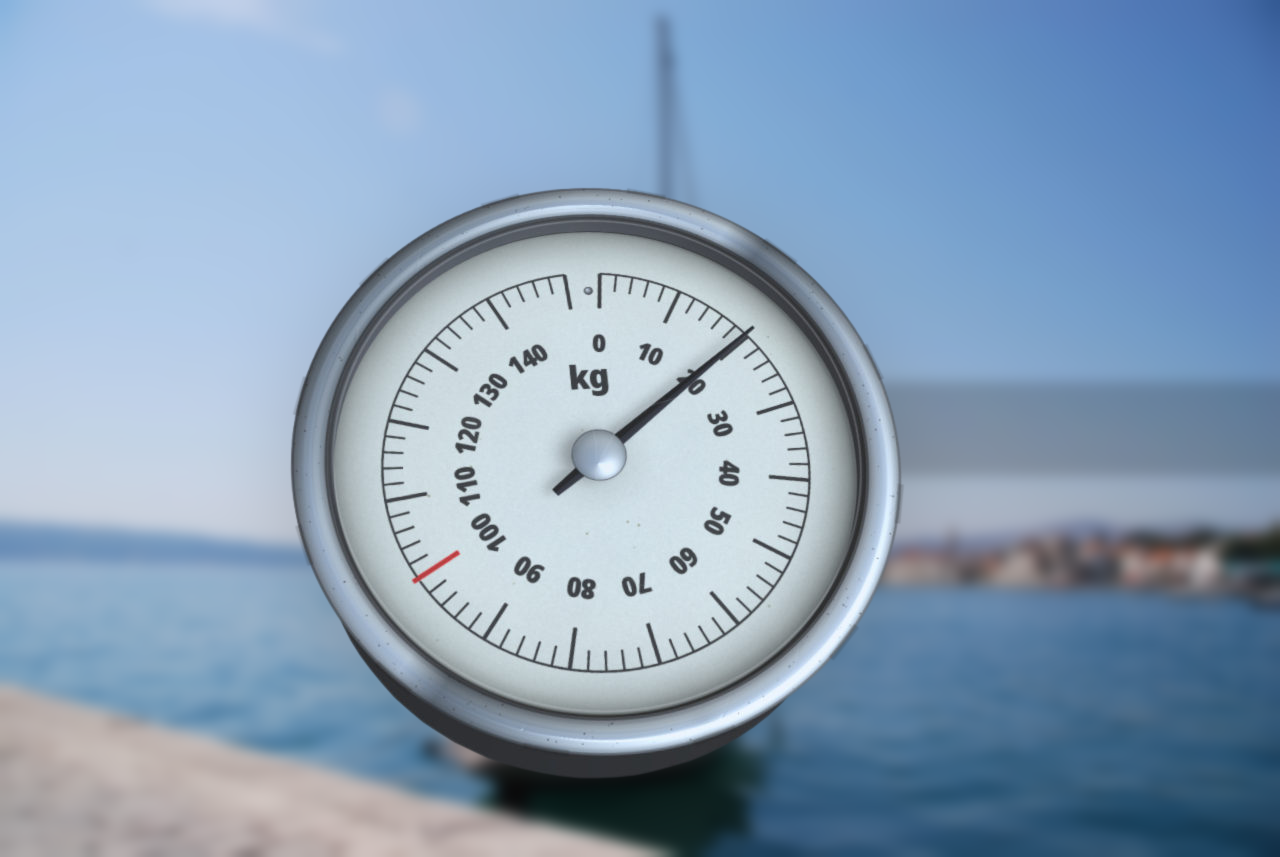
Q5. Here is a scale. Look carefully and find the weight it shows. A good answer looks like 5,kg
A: 20,kg
